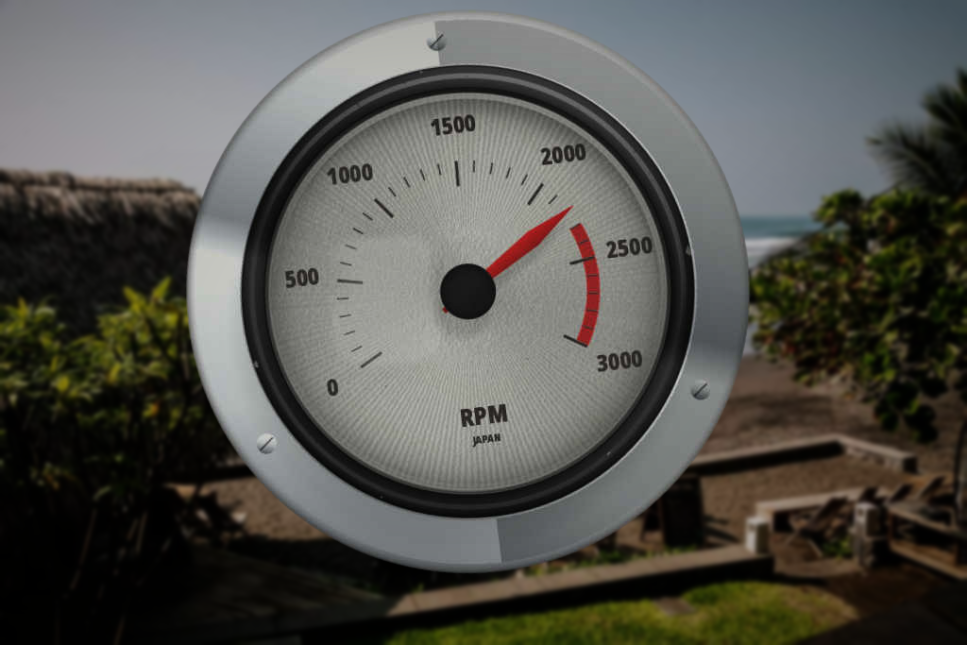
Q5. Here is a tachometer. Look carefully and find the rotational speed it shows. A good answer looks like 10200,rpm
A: 2200,rpm
